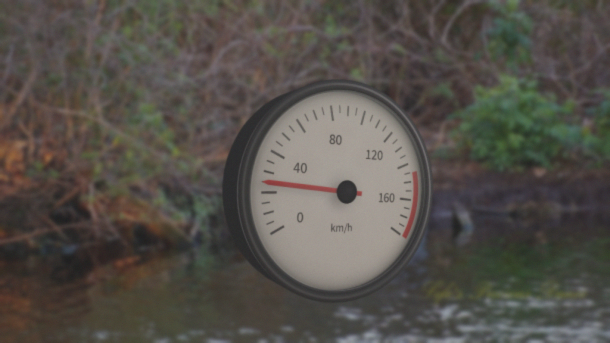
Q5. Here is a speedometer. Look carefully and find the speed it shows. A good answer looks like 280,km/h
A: 25,km/h
